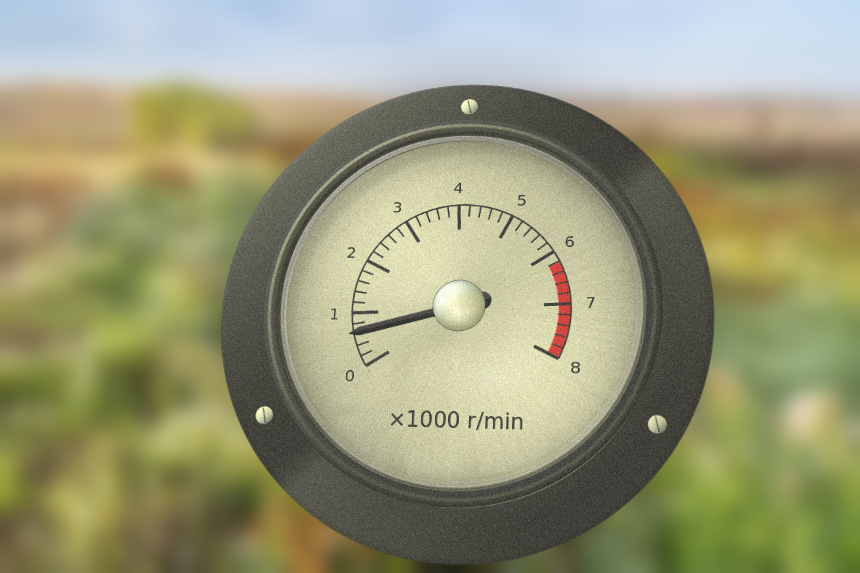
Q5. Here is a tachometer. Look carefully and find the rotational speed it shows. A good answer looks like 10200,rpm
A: 600,rpm
